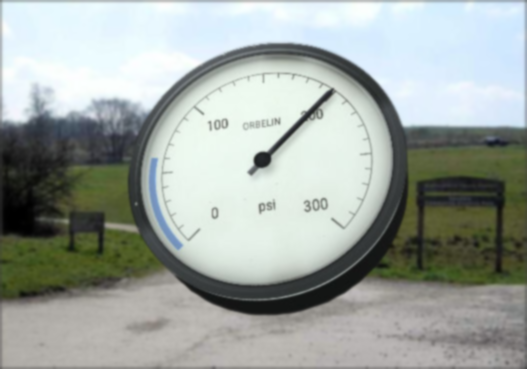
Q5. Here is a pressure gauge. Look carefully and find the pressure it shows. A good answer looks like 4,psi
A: 200,psi
